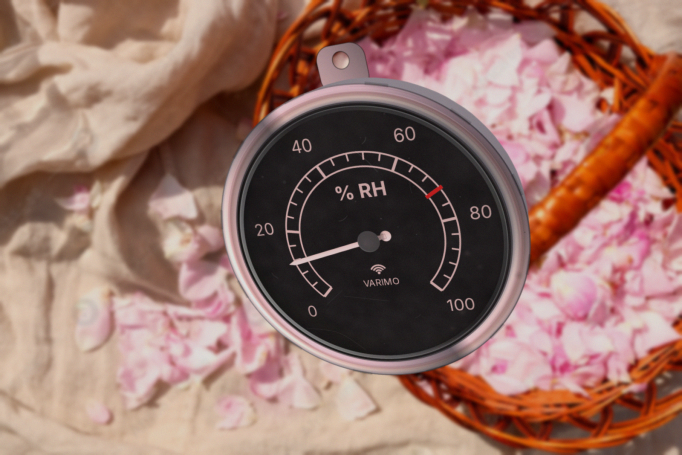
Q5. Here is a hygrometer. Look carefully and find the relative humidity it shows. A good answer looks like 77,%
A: 12,%
